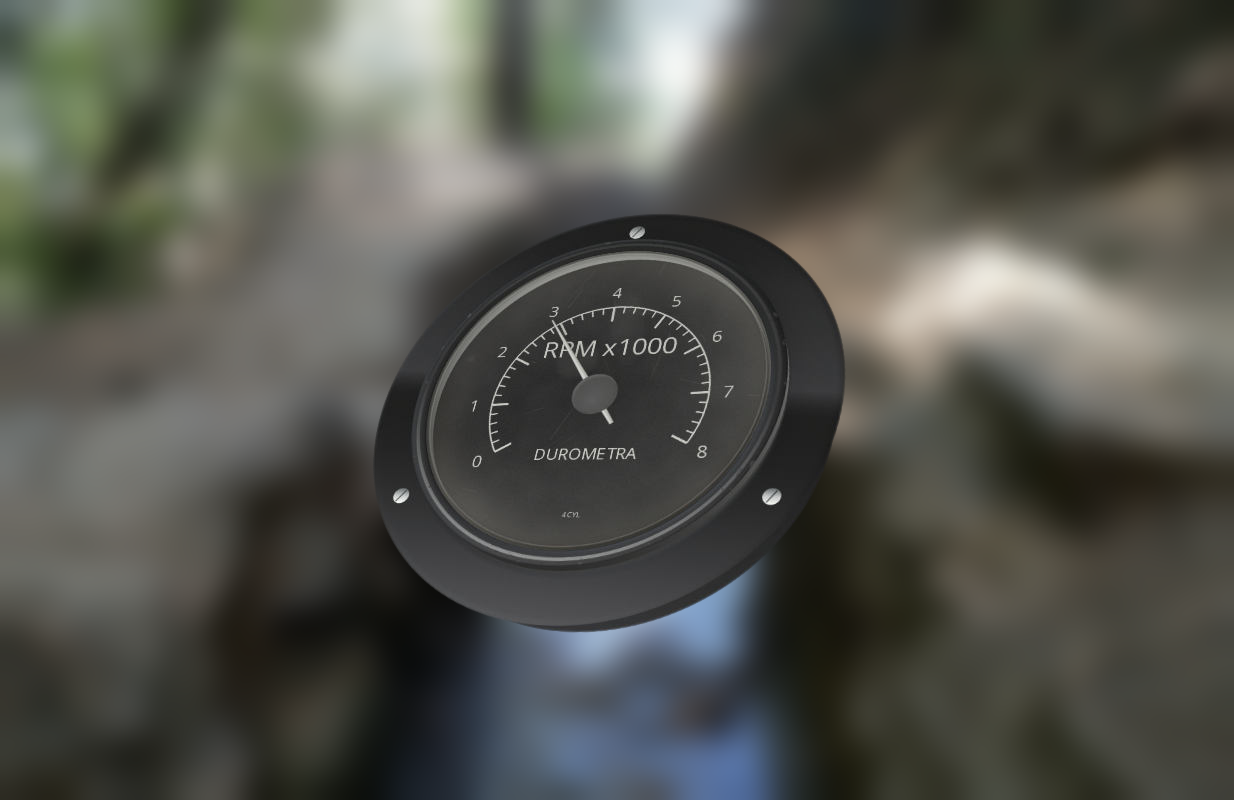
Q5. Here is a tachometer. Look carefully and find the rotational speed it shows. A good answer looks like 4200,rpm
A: 2900,rpm
